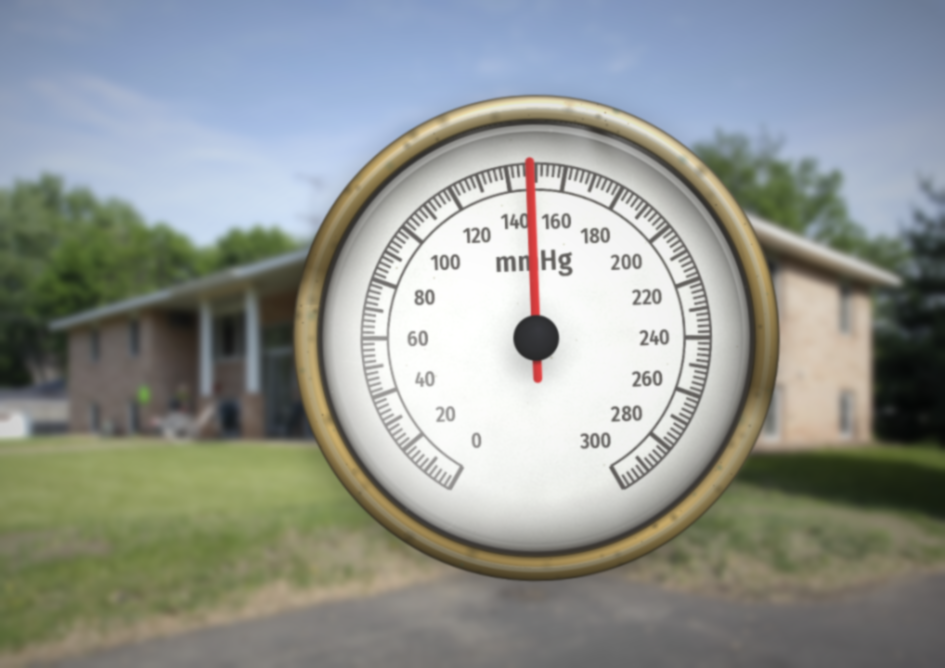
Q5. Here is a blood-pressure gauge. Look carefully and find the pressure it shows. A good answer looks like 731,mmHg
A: 148,mmHg
